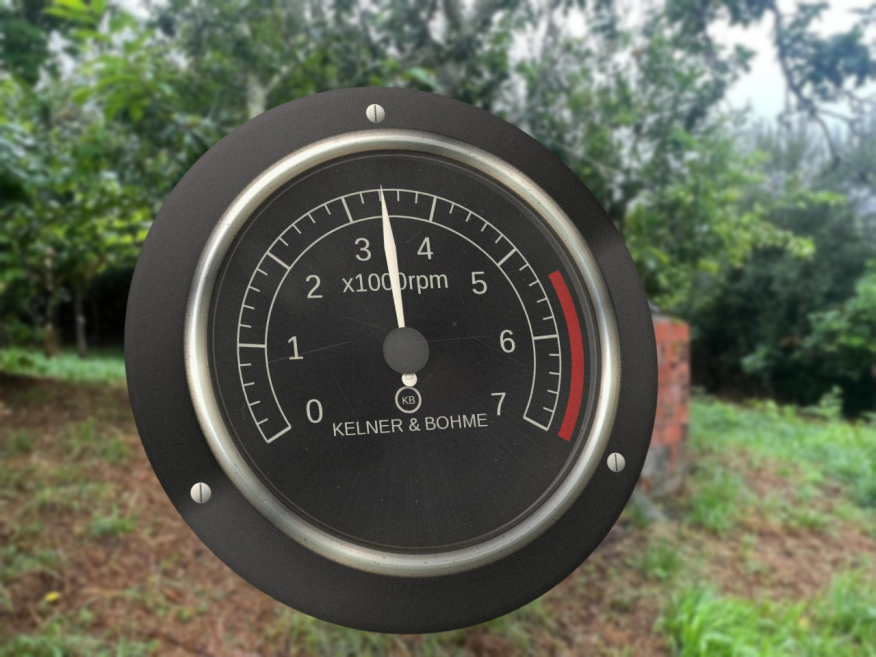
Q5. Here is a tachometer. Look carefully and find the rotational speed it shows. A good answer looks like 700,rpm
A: 3400,rpm
